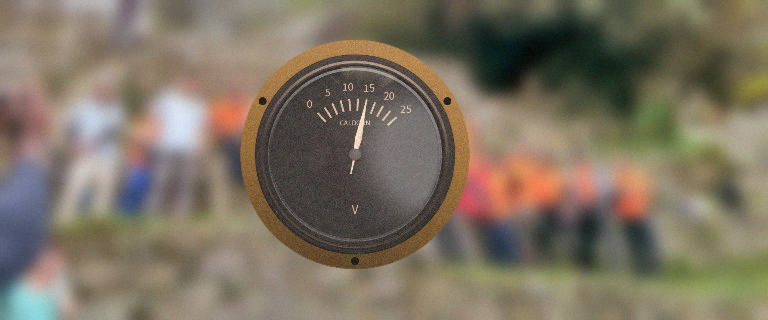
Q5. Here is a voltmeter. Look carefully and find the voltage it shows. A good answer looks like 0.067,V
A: 15,V
